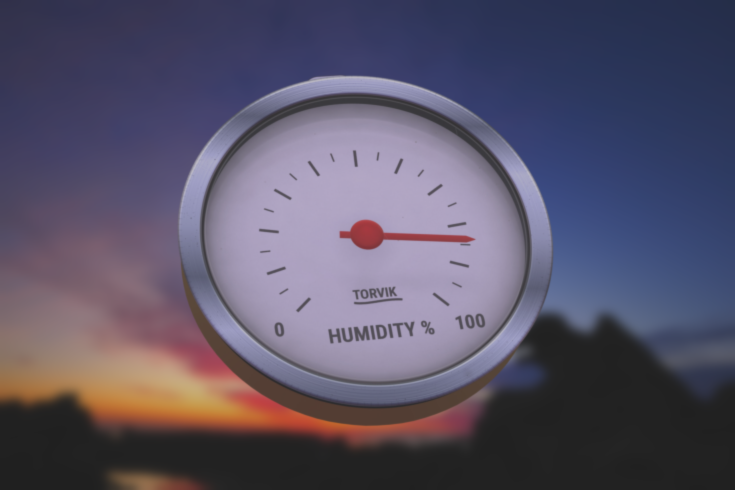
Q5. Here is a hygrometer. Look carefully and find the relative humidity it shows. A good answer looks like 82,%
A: 85,%
